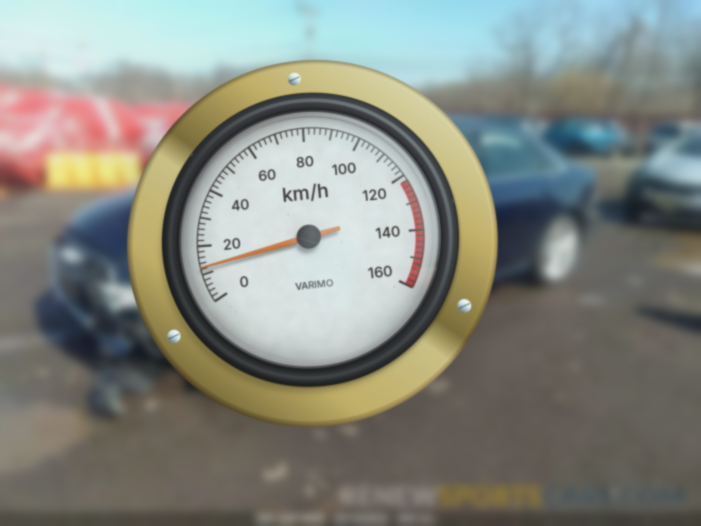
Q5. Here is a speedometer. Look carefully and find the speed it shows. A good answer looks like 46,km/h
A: 12,km/h
